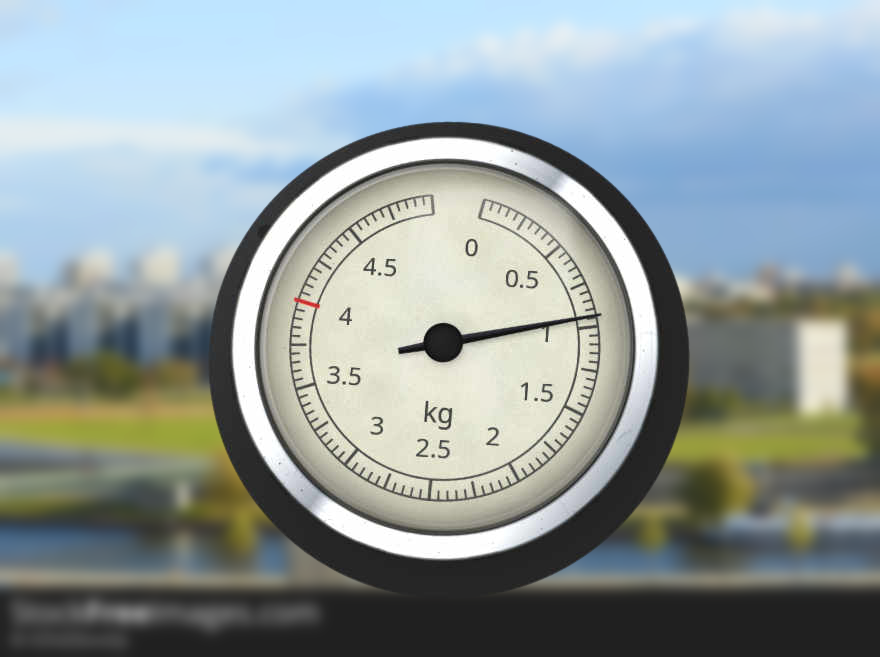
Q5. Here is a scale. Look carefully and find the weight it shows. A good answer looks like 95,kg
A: 0.95,kg
